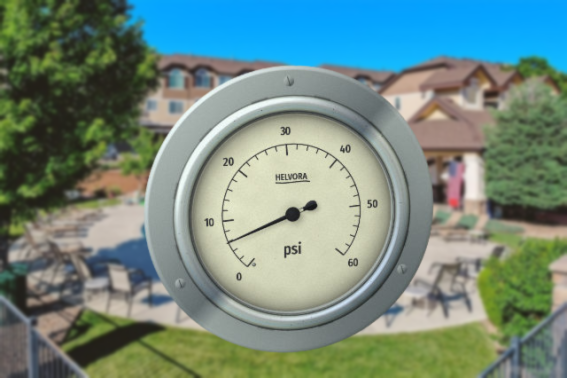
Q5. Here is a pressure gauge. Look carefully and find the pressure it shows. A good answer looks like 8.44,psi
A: 6,psi
